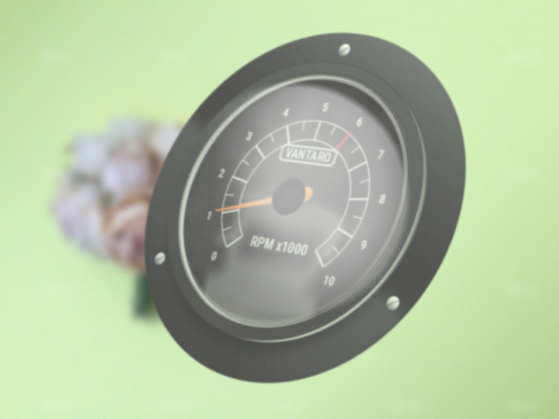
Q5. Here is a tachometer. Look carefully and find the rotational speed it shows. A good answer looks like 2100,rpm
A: 1000,rpm
